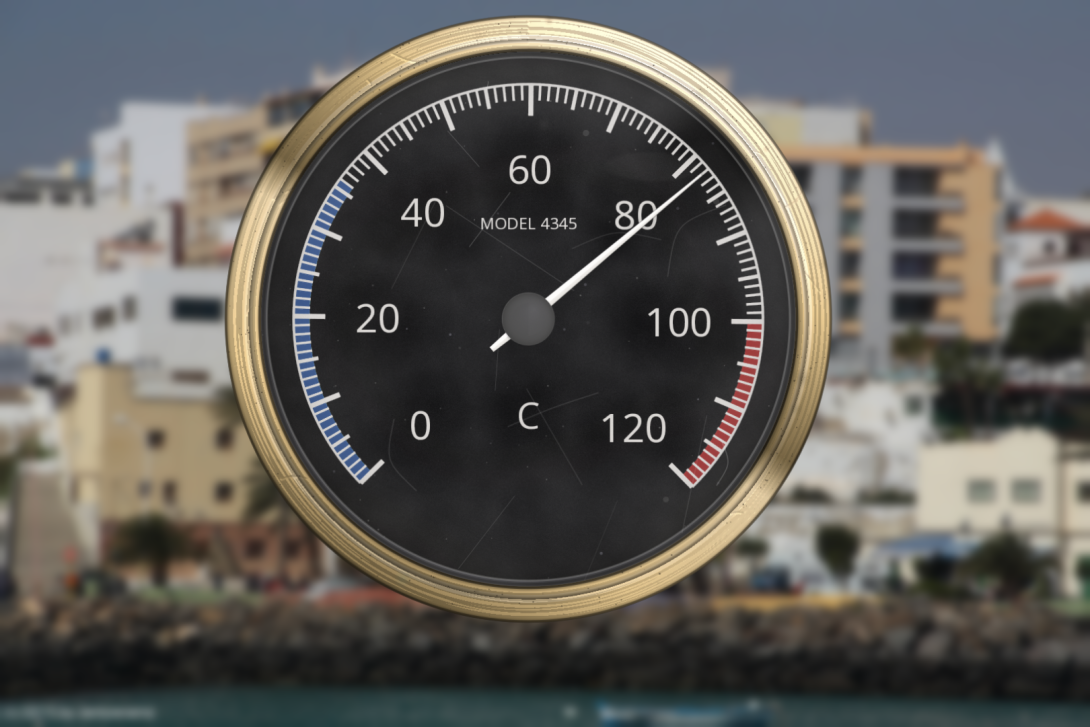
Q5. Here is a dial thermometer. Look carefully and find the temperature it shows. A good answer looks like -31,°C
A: 82,°C
